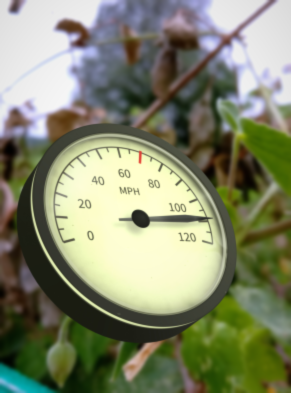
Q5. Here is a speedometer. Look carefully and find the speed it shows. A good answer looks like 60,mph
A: 110,mph
